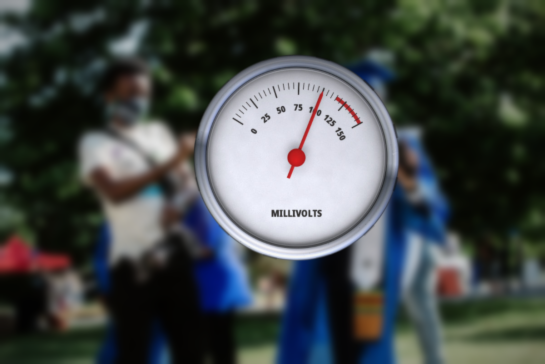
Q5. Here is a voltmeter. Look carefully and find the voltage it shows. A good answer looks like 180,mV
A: 100,mV
